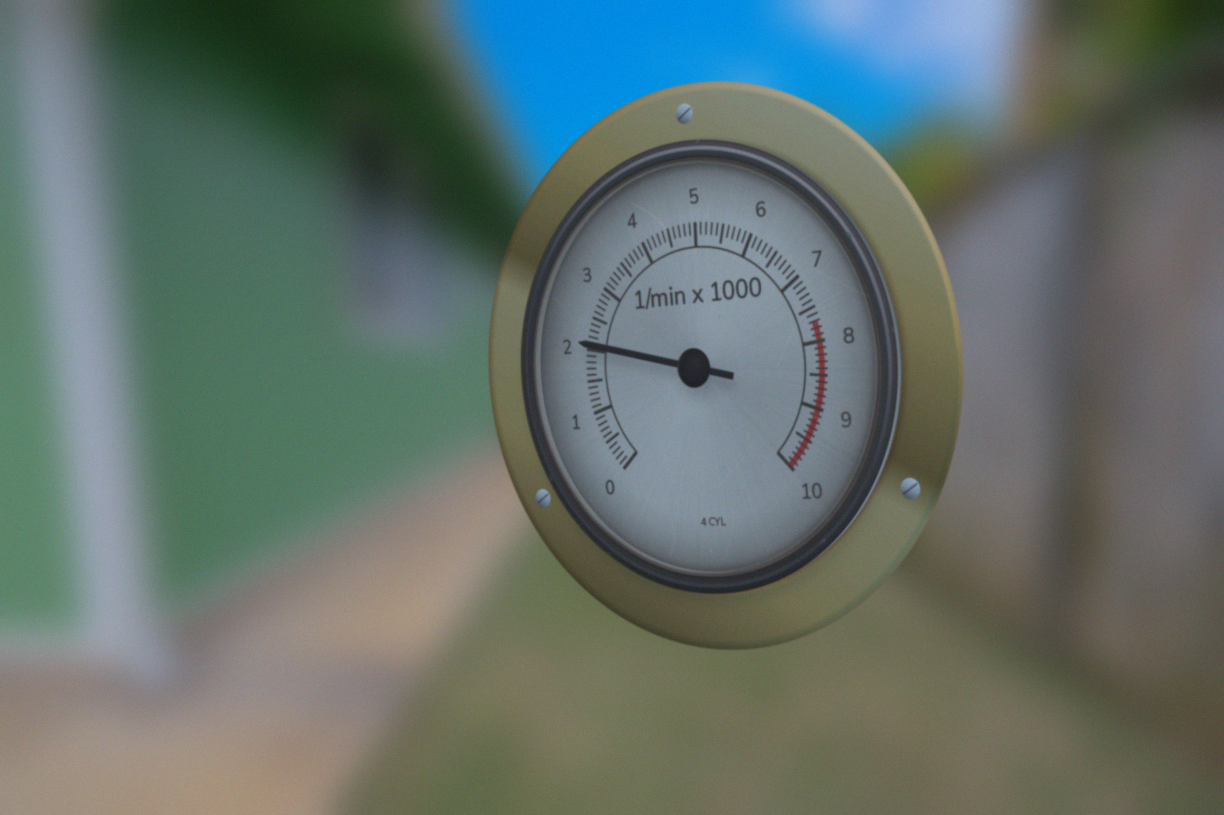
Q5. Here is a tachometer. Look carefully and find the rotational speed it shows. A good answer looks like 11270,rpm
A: 2100,rpm
